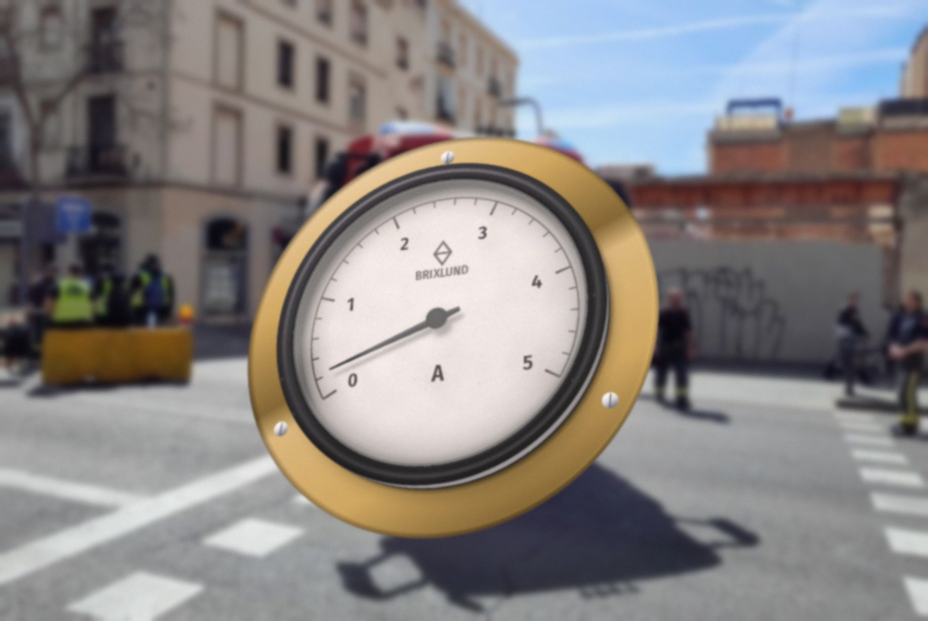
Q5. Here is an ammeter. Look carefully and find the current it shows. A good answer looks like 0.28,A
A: 0.2,A
